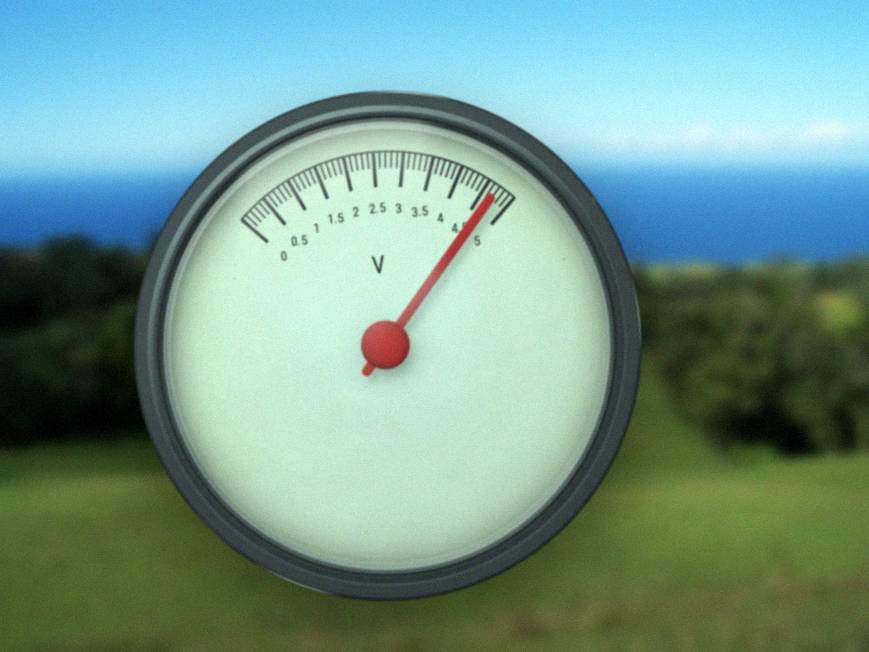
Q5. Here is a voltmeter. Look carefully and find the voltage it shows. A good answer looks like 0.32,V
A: 4.7,V
